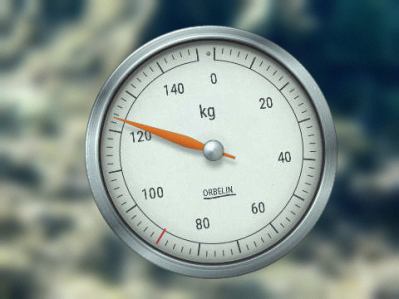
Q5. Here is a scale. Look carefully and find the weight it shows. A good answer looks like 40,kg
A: 123,kg
